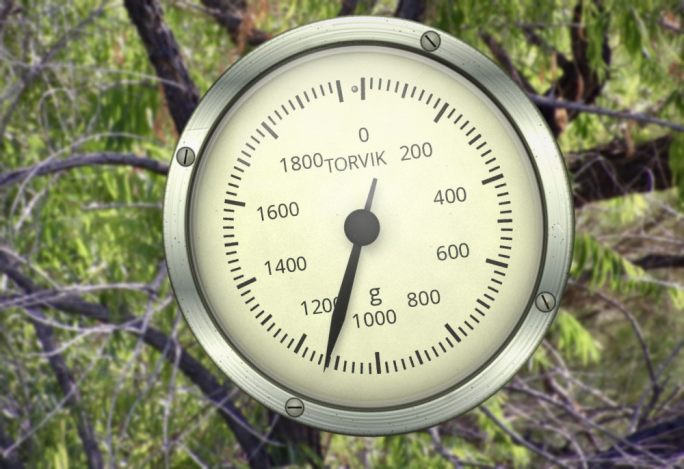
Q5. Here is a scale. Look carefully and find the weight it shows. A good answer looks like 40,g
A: 1120,g
